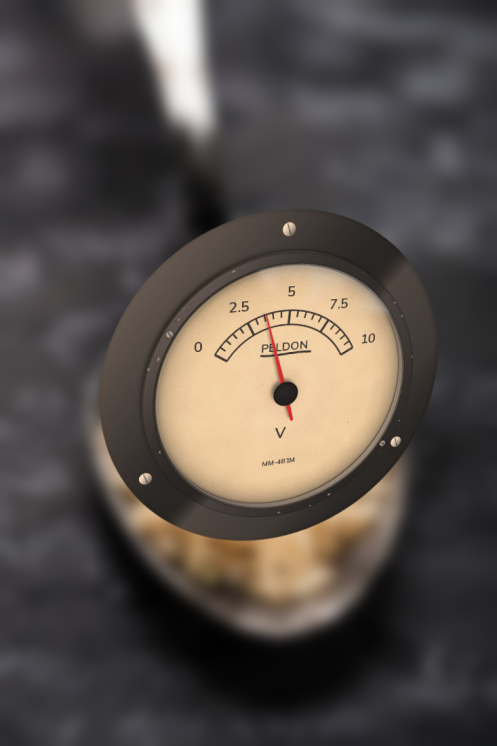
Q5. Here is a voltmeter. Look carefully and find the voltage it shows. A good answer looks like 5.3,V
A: 3.5,V
